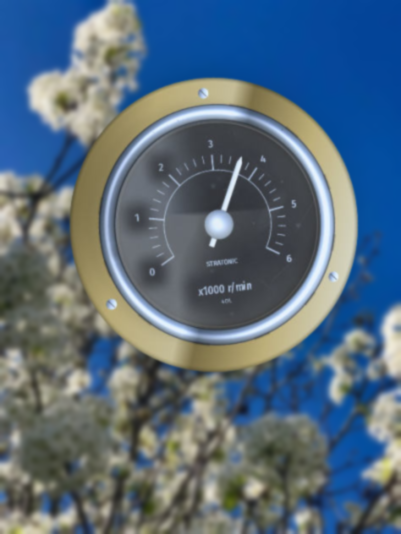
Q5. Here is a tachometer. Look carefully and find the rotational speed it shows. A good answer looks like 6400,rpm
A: 3600,rpm
